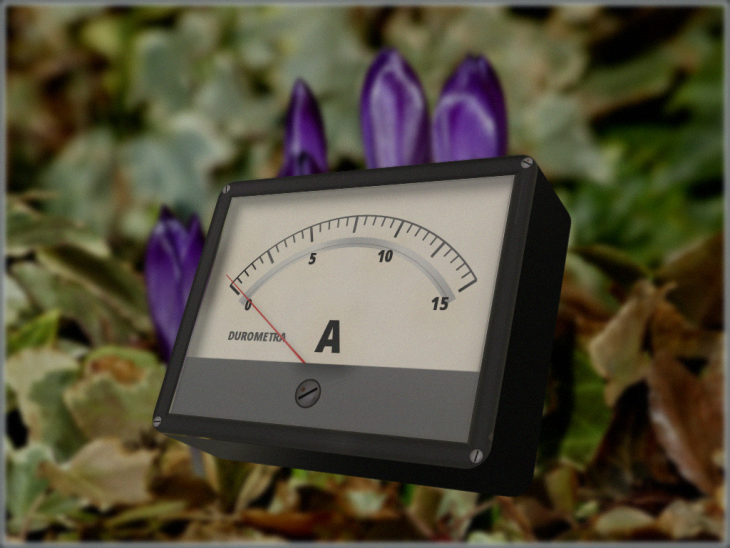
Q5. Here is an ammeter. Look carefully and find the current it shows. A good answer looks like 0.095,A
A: 0.25,A
